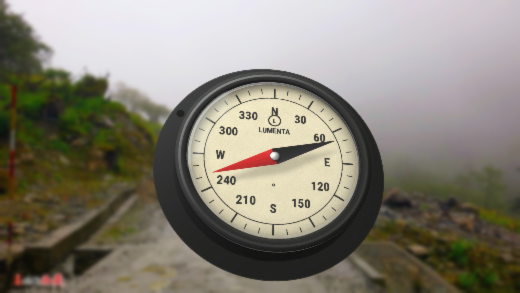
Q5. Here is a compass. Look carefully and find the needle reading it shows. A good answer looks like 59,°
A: 250,°
